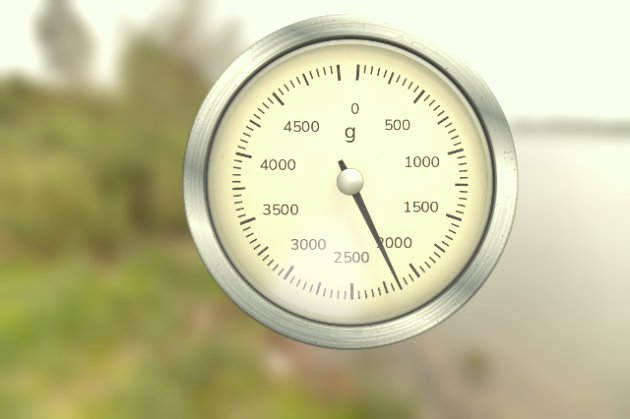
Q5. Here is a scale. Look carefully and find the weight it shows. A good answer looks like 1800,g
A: 2150,g
